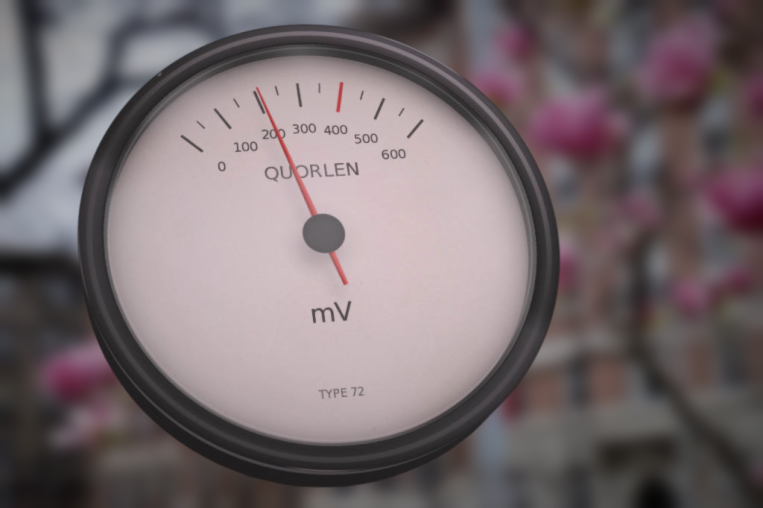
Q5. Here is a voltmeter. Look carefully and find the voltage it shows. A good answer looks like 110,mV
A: 200,mV
